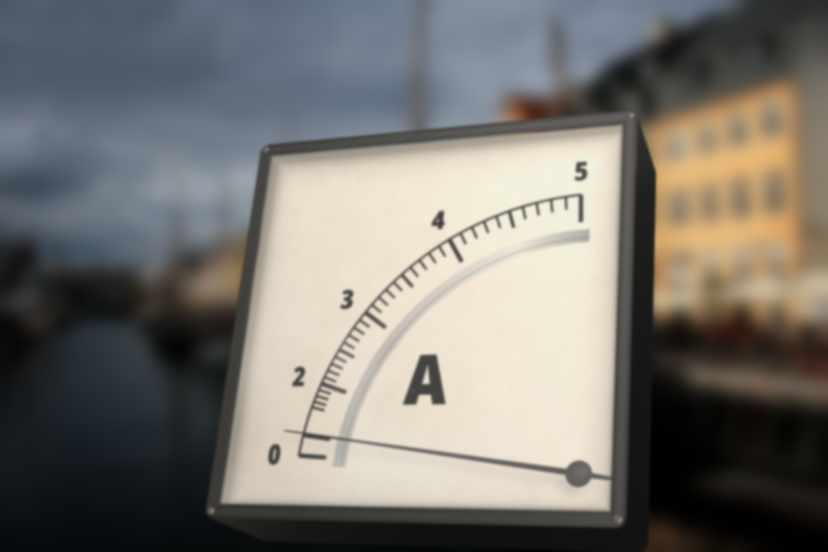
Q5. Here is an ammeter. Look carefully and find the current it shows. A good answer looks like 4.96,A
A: 1,A
